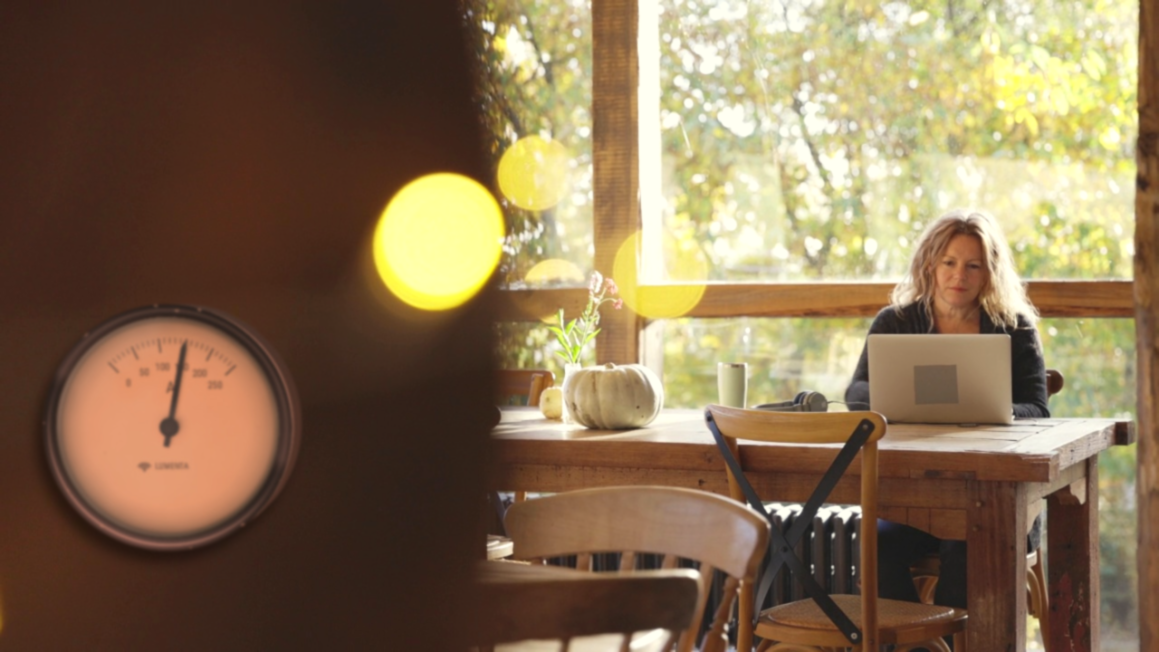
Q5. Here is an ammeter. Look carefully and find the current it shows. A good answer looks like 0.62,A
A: 150,A
